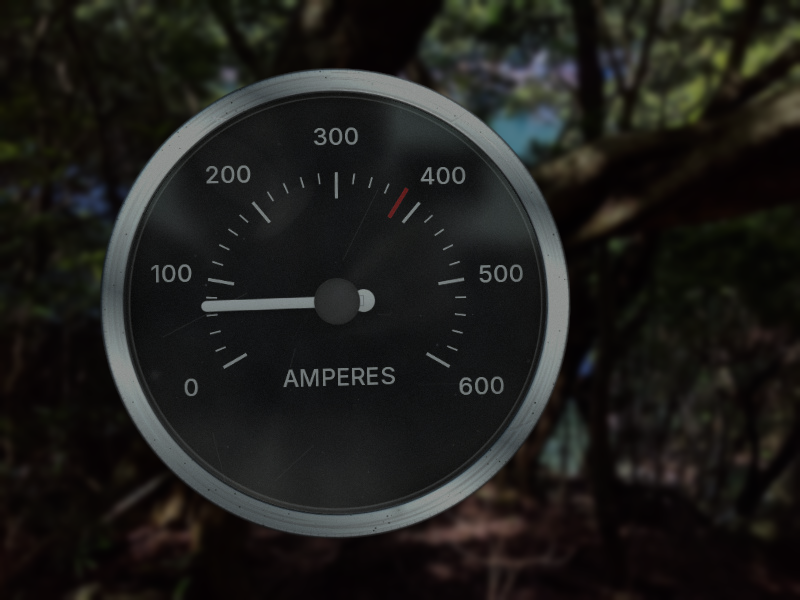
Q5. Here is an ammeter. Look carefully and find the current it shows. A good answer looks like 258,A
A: 70,A
